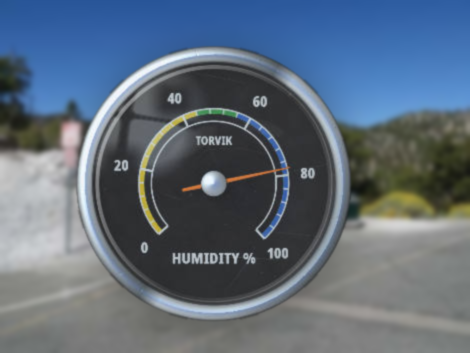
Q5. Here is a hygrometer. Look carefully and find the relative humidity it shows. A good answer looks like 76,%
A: 78,%
